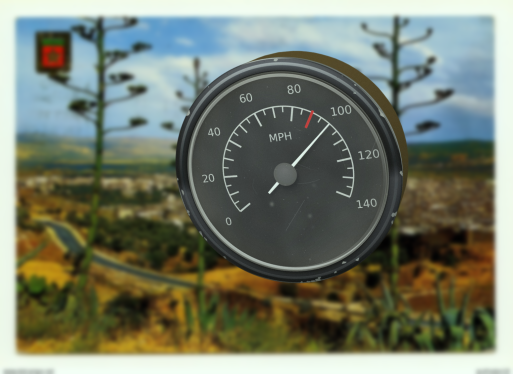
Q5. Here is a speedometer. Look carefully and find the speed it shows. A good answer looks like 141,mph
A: 100,mph
